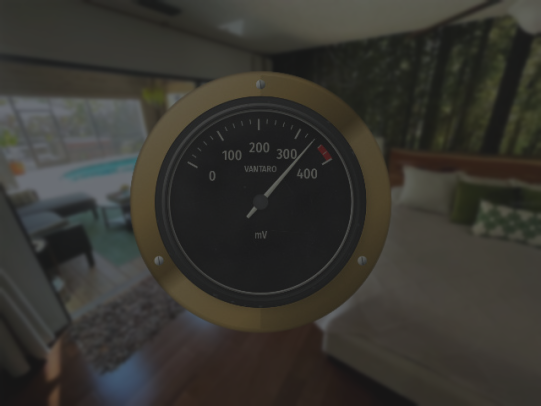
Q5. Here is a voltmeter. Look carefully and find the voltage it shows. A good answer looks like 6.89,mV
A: 340,mV
